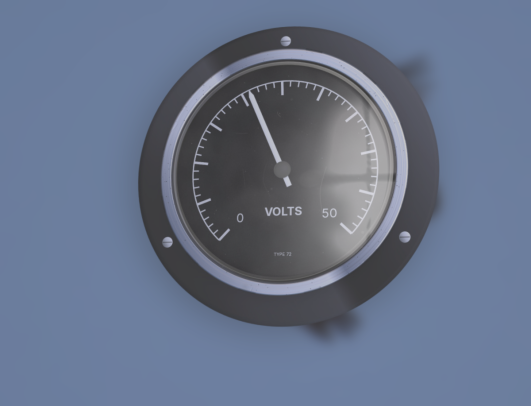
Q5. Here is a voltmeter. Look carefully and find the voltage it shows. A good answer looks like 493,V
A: 21,V
